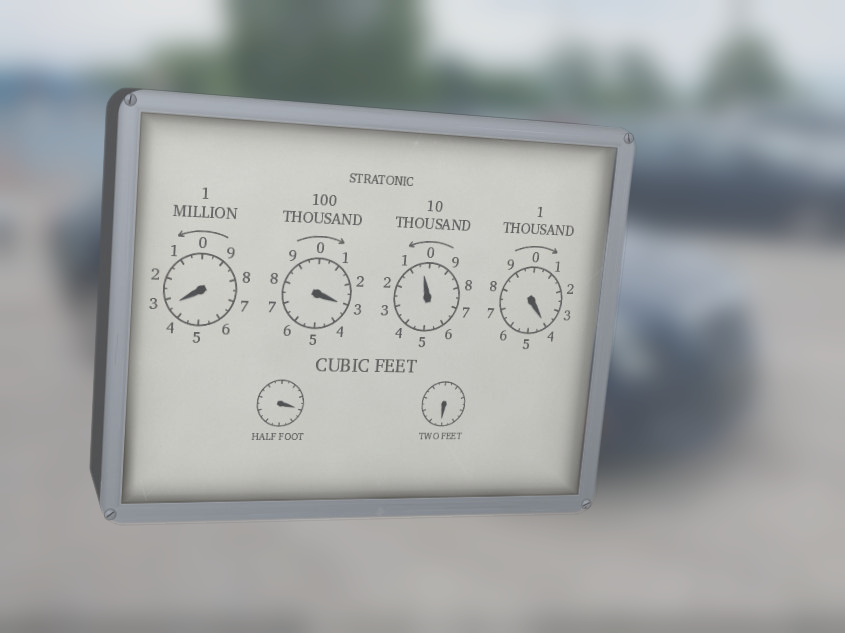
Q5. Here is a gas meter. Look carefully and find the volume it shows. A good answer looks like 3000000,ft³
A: 330400,ft³
